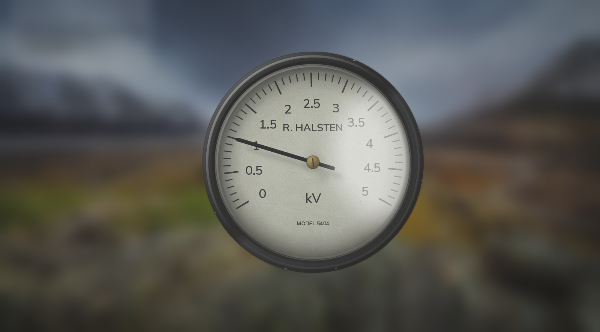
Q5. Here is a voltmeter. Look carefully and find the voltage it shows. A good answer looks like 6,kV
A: 1,kV
